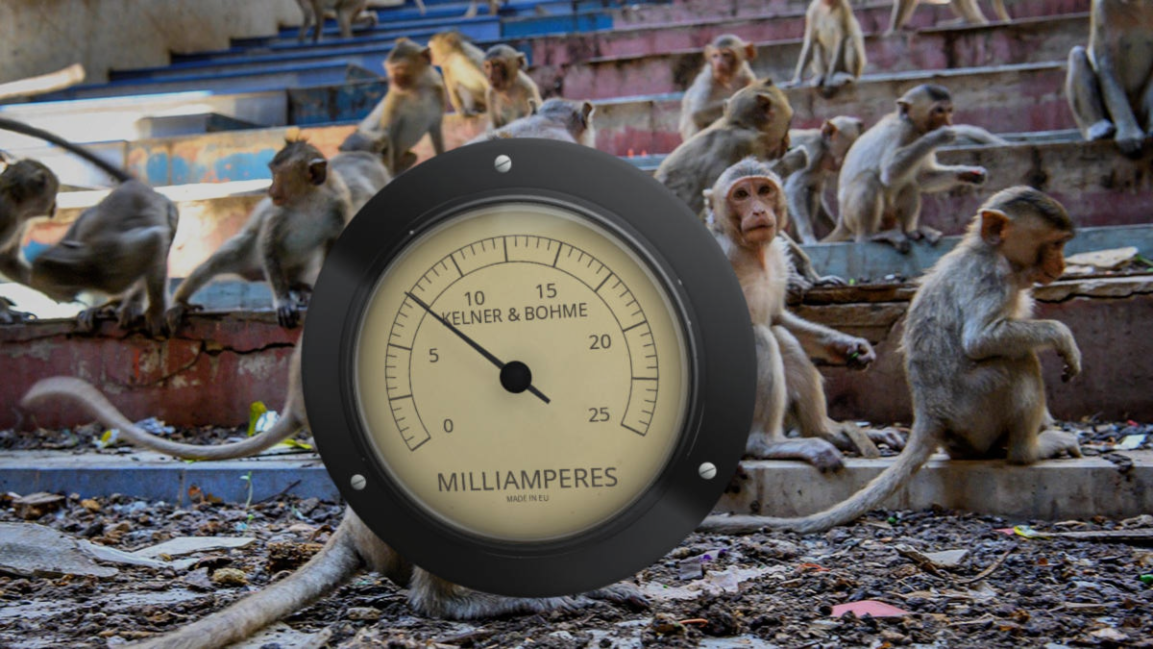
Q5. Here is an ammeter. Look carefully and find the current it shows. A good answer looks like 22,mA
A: 7.5,mA
